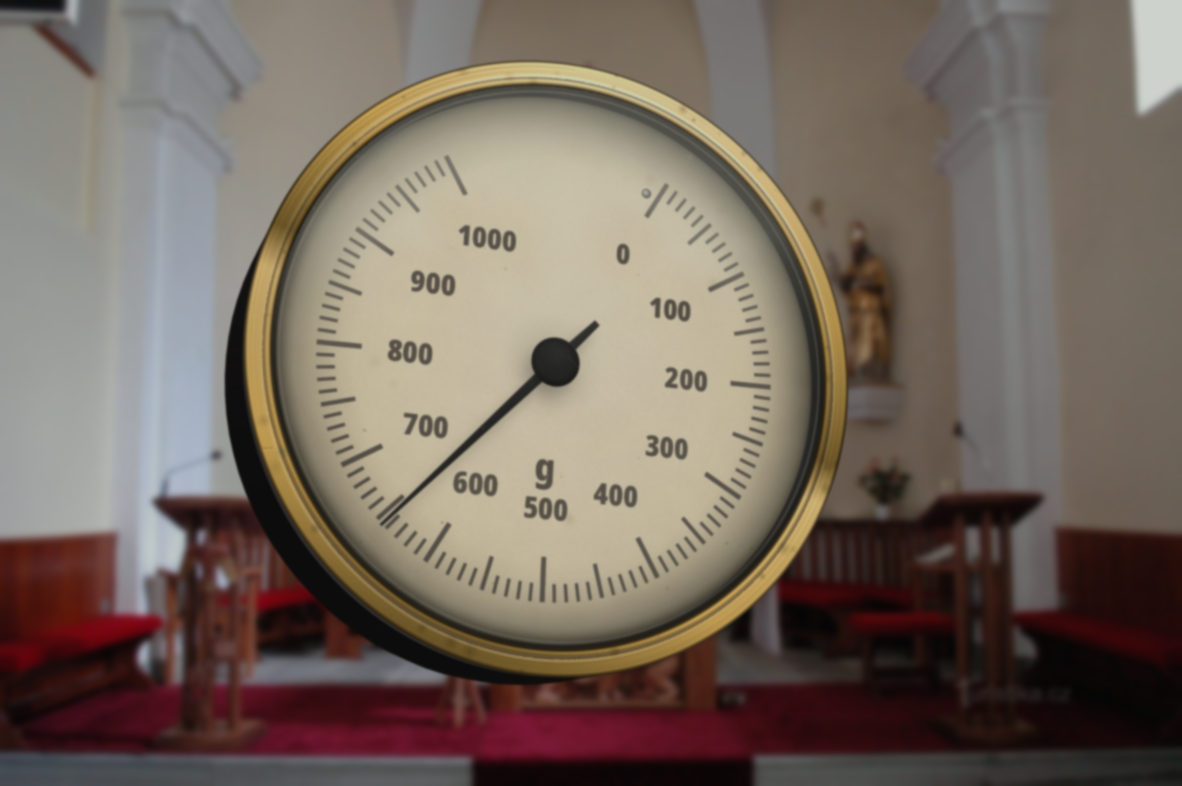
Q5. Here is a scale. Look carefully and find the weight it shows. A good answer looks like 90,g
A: 645,g
